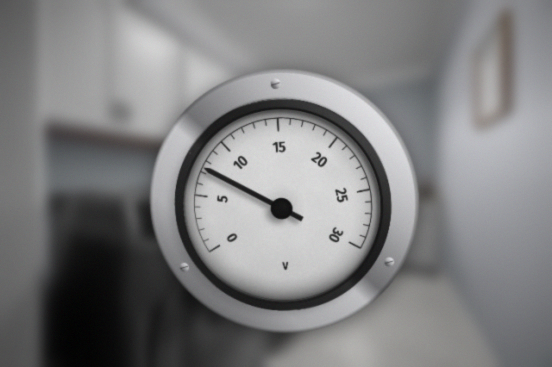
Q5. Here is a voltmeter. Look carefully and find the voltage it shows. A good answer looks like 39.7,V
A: 7.5,V
